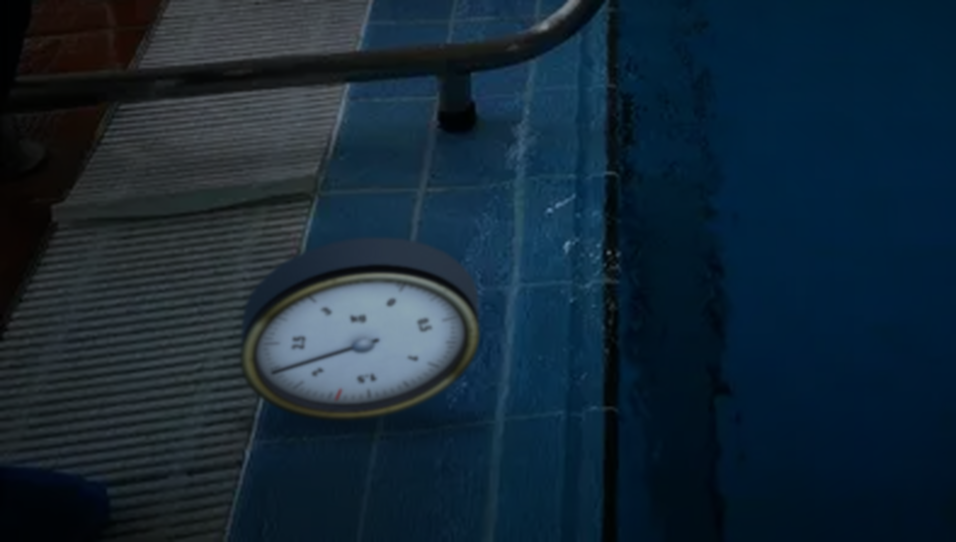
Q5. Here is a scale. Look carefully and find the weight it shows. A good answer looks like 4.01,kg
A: 2.25,kg
